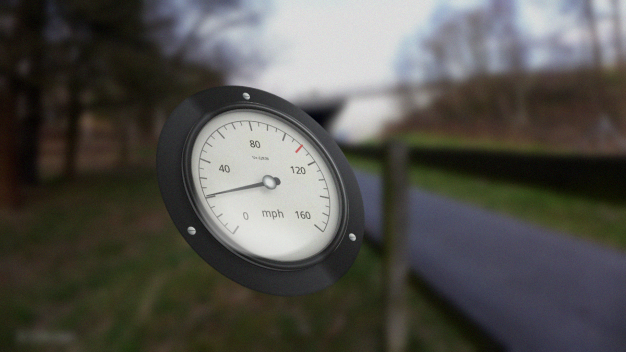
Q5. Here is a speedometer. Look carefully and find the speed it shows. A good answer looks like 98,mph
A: 20,mph
